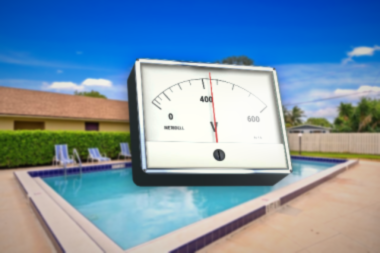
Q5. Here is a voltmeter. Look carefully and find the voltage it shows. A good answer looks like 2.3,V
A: 425,V
